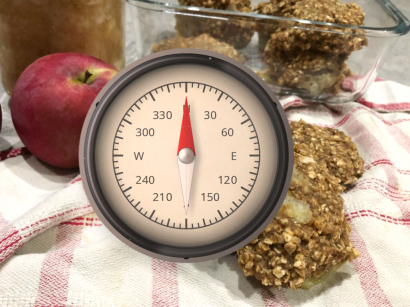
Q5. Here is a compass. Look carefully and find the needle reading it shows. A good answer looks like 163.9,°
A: 0,°
